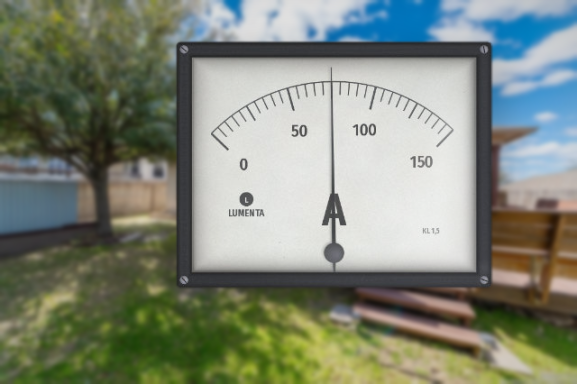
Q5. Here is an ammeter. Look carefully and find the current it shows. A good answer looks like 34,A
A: 75,A
